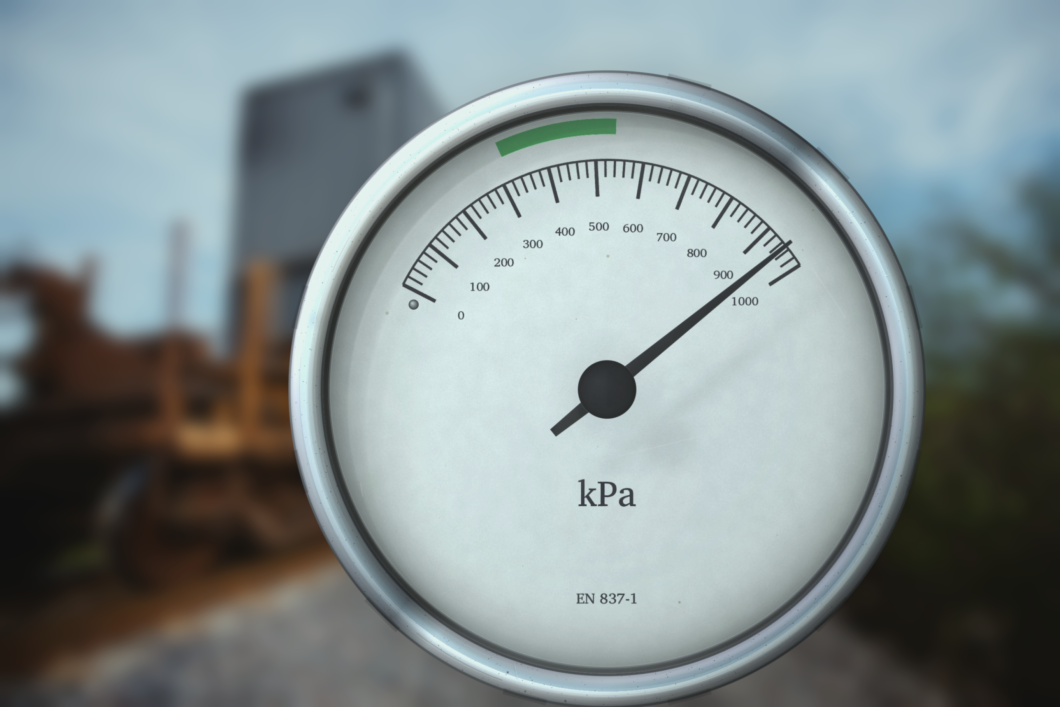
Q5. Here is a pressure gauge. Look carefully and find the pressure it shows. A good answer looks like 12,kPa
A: 950,kPa
